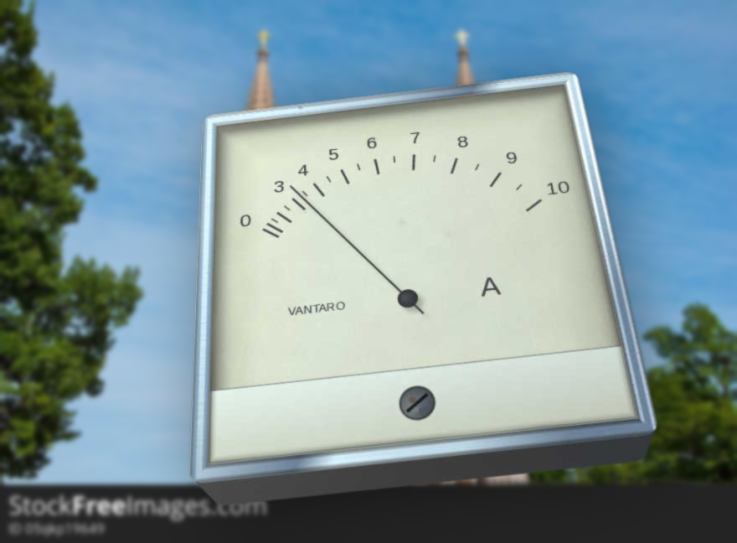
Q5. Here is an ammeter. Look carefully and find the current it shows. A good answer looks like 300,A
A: 3.25,A
